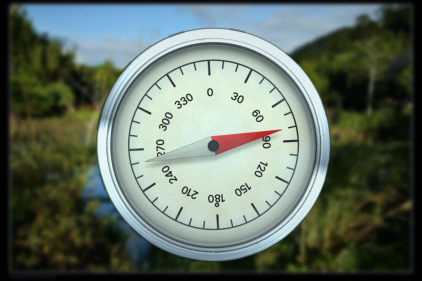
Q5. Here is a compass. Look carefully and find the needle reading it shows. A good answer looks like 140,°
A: 80,°
